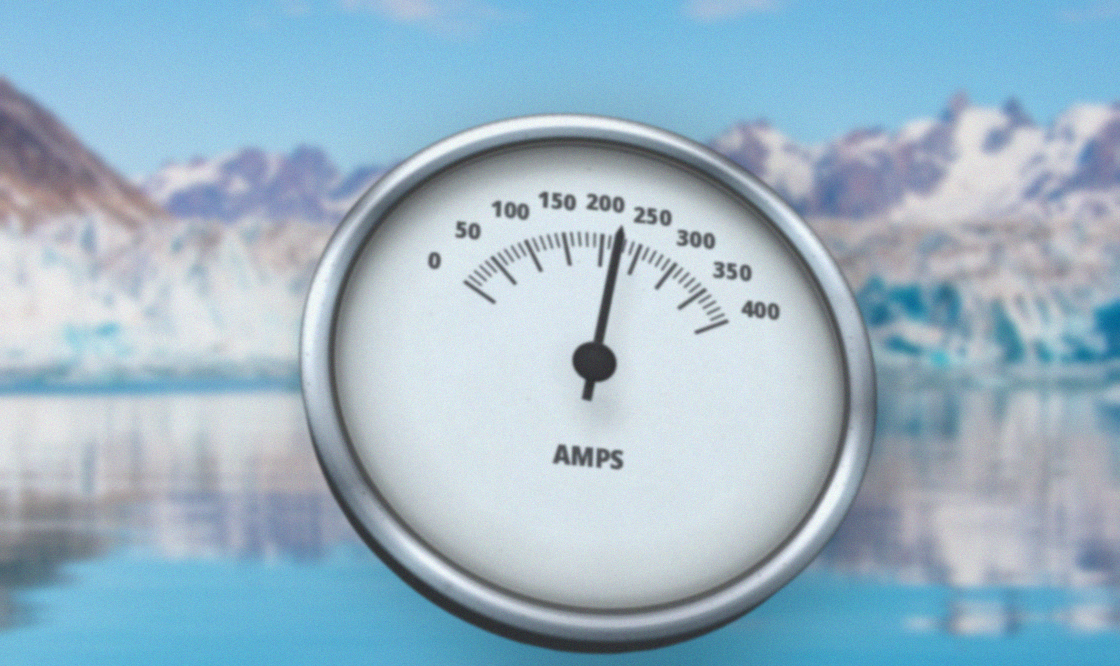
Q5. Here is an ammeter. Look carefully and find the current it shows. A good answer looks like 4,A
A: 220,A
